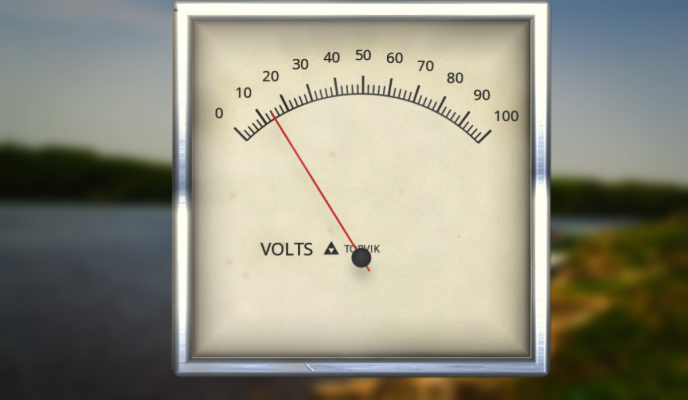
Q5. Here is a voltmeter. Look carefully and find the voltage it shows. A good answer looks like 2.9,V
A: 14,V
